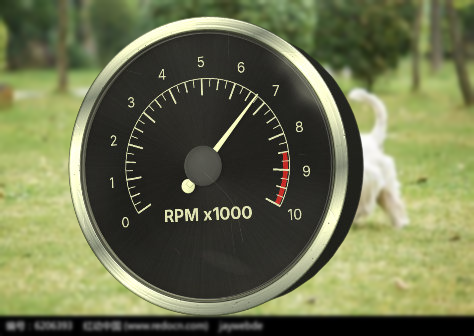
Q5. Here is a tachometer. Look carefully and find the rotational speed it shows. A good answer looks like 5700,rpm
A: 6750,rpm
